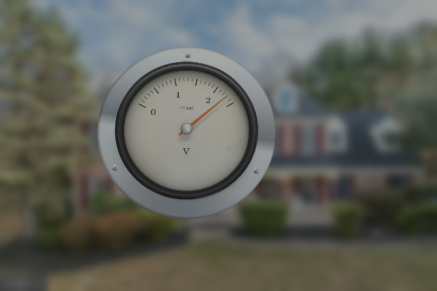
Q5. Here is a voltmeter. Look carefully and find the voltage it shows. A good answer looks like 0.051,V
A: 2.3,V
